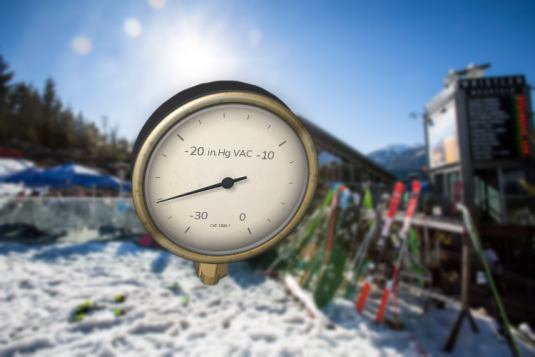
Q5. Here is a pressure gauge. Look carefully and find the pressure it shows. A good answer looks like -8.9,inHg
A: -26,inHg
